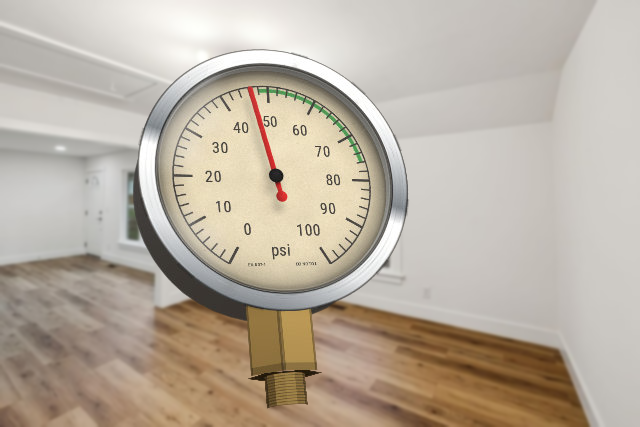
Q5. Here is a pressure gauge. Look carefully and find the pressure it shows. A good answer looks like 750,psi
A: 46,psi
